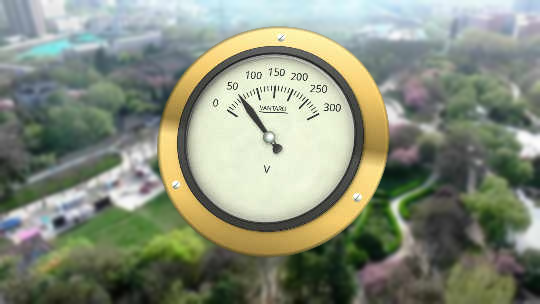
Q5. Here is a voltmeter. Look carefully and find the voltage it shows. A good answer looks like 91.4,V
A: 50,V
